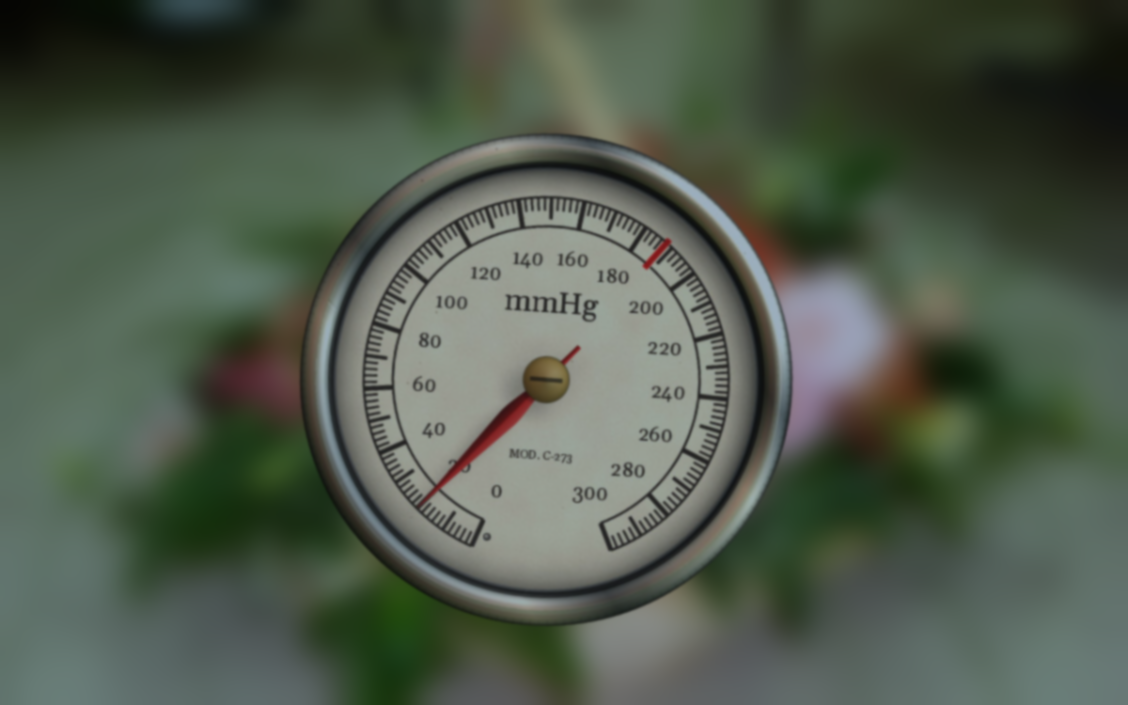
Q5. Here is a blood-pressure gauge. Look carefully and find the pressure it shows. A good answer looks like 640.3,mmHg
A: 20,mmHg
